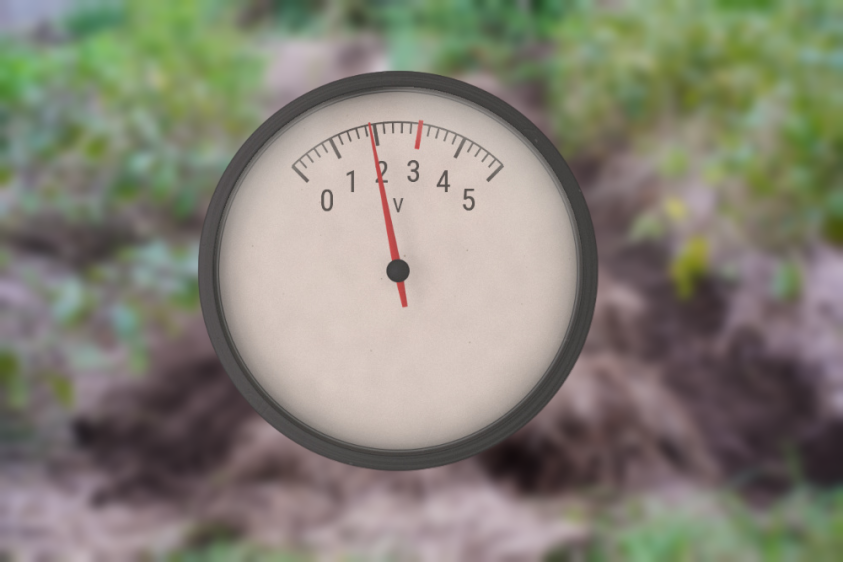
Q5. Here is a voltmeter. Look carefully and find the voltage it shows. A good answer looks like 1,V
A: 1.9,V
